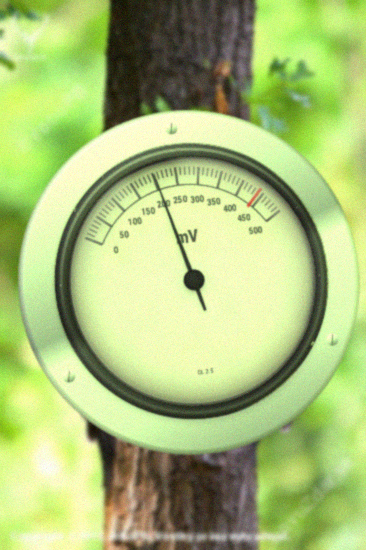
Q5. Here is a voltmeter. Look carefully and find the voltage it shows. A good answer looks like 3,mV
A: 200,mV
